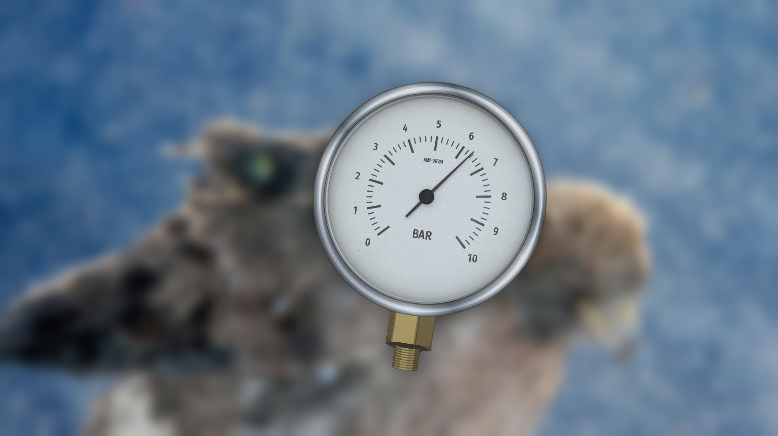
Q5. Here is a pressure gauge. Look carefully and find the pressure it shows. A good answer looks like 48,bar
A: 6.4,bar
